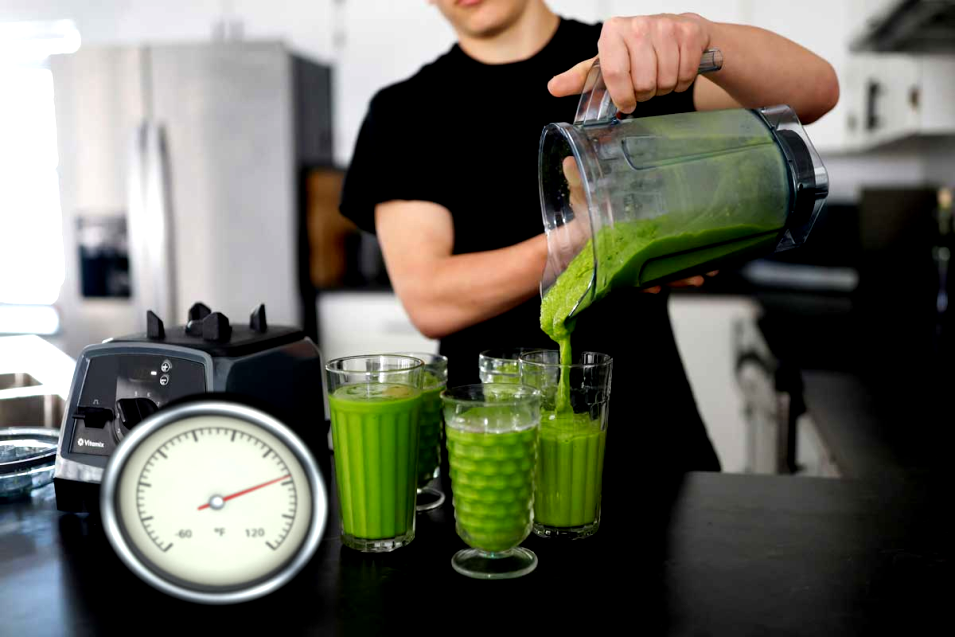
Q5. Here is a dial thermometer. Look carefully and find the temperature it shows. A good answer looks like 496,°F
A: 76,°F
